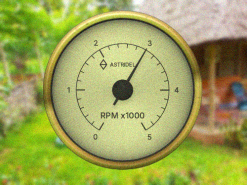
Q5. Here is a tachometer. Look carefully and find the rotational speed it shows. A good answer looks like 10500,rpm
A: 3000,rpm
